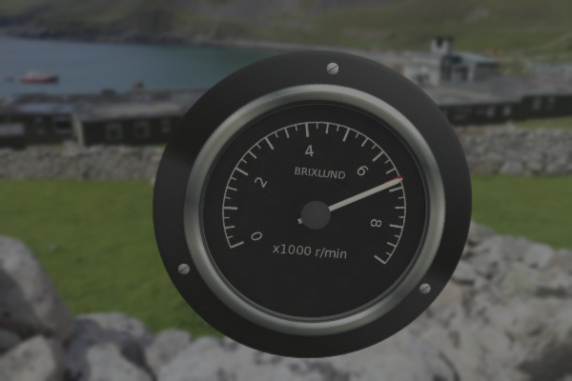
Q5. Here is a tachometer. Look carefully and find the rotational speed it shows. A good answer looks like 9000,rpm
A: 6750,rpm
